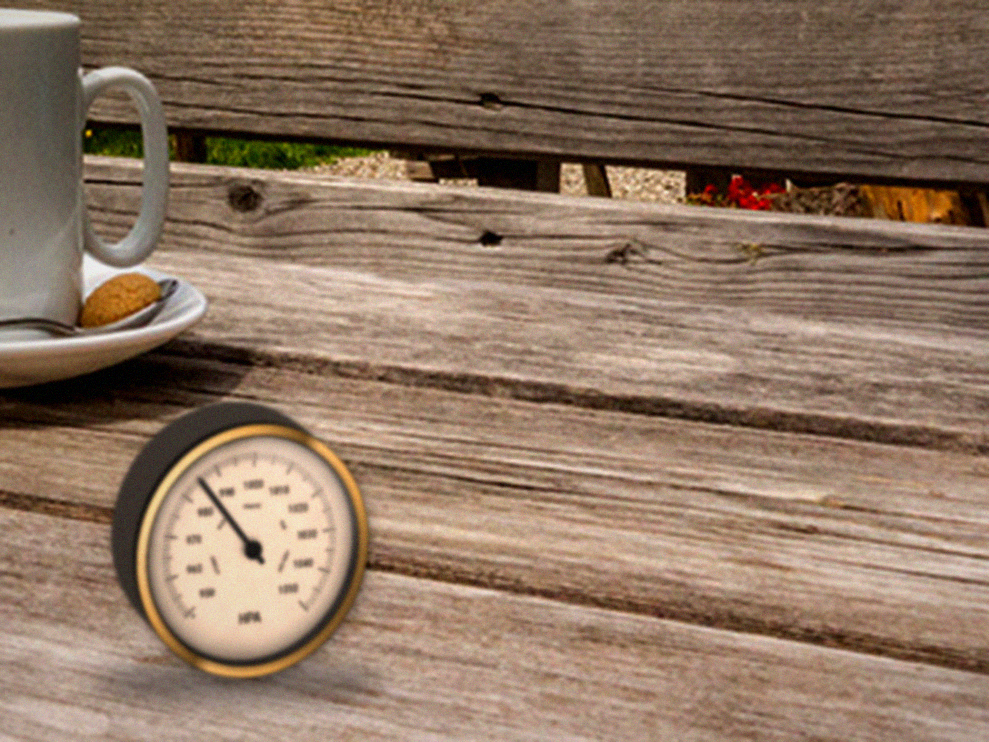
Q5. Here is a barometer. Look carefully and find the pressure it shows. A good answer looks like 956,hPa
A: 985,hPa
